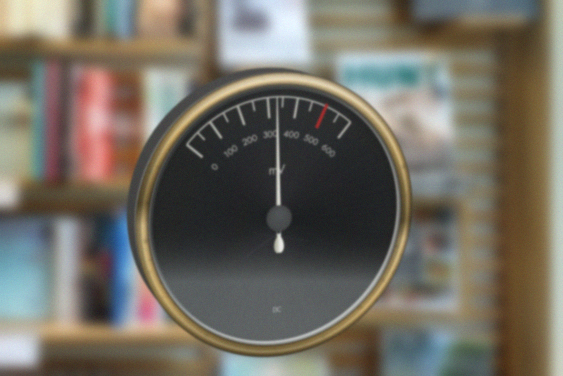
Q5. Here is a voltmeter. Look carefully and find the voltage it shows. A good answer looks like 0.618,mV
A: 325,mV
